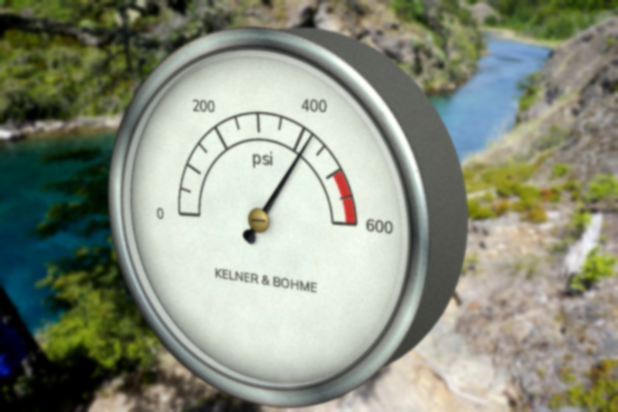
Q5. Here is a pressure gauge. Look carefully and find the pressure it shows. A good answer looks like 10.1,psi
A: 425,psi
